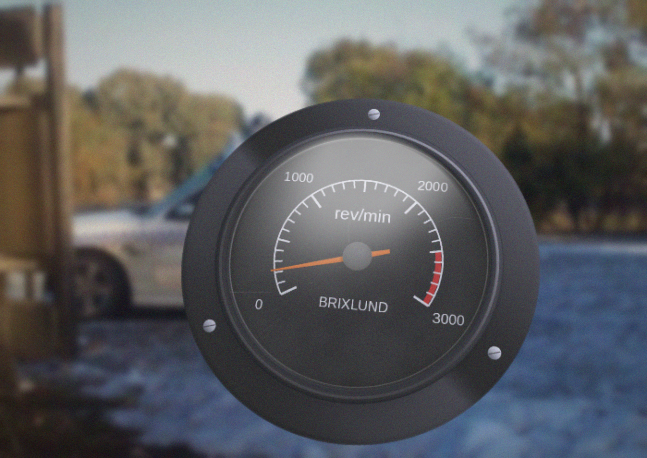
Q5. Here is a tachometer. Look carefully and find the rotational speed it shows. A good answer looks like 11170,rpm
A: 200,rpm
